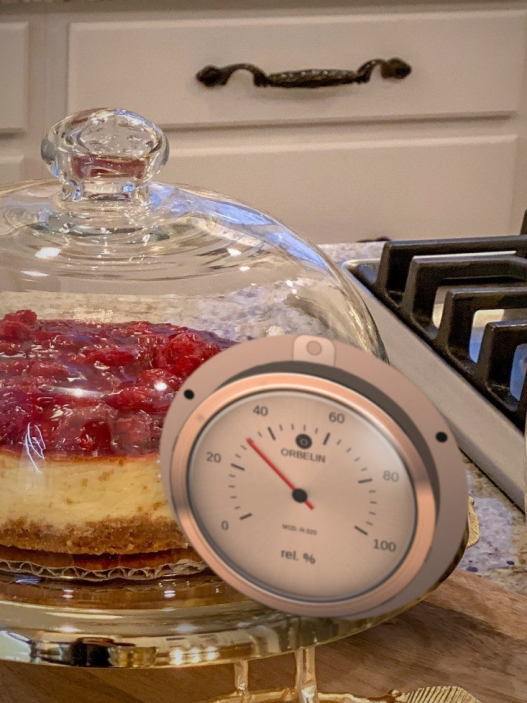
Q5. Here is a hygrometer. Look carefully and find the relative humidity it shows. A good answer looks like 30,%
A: 32,%
